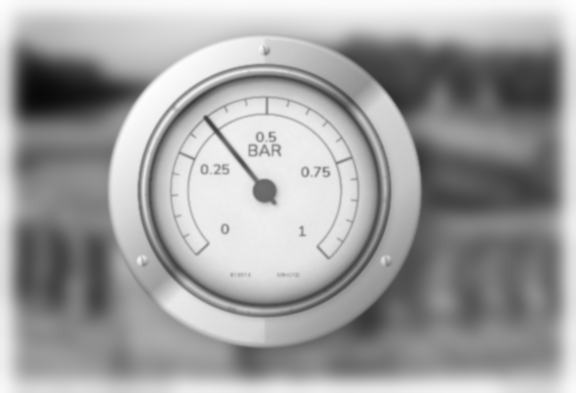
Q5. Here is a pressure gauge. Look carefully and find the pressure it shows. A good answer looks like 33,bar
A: 0.35,bar
